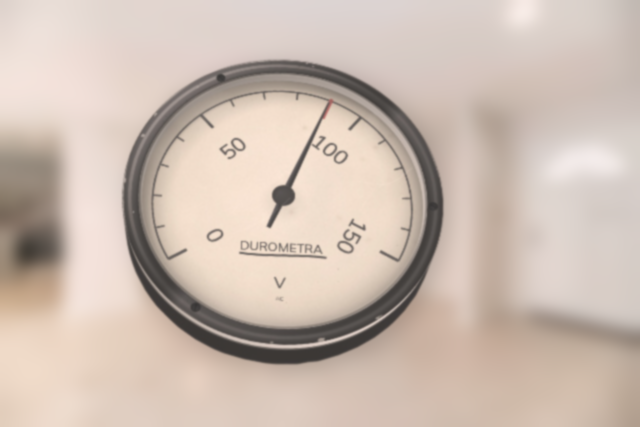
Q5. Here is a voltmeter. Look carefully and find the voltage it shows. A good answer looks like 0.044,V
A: 90,V
